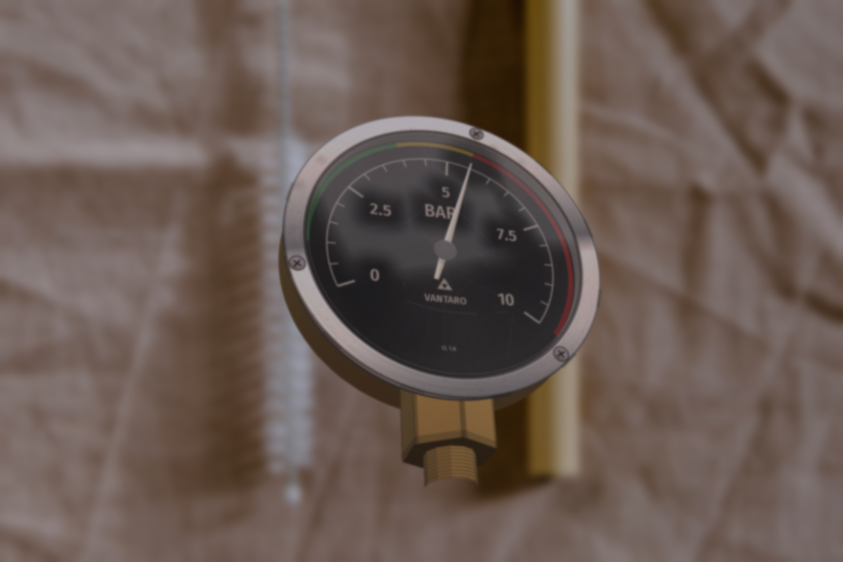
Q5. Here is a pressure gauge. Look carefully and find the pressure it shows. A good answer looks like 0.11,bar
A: 5.5,bar
